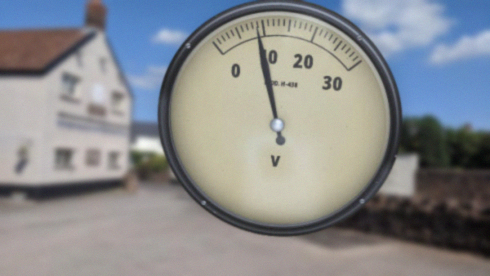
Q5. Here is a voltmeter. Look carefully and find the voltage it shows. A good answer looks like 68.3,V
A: 9,V
